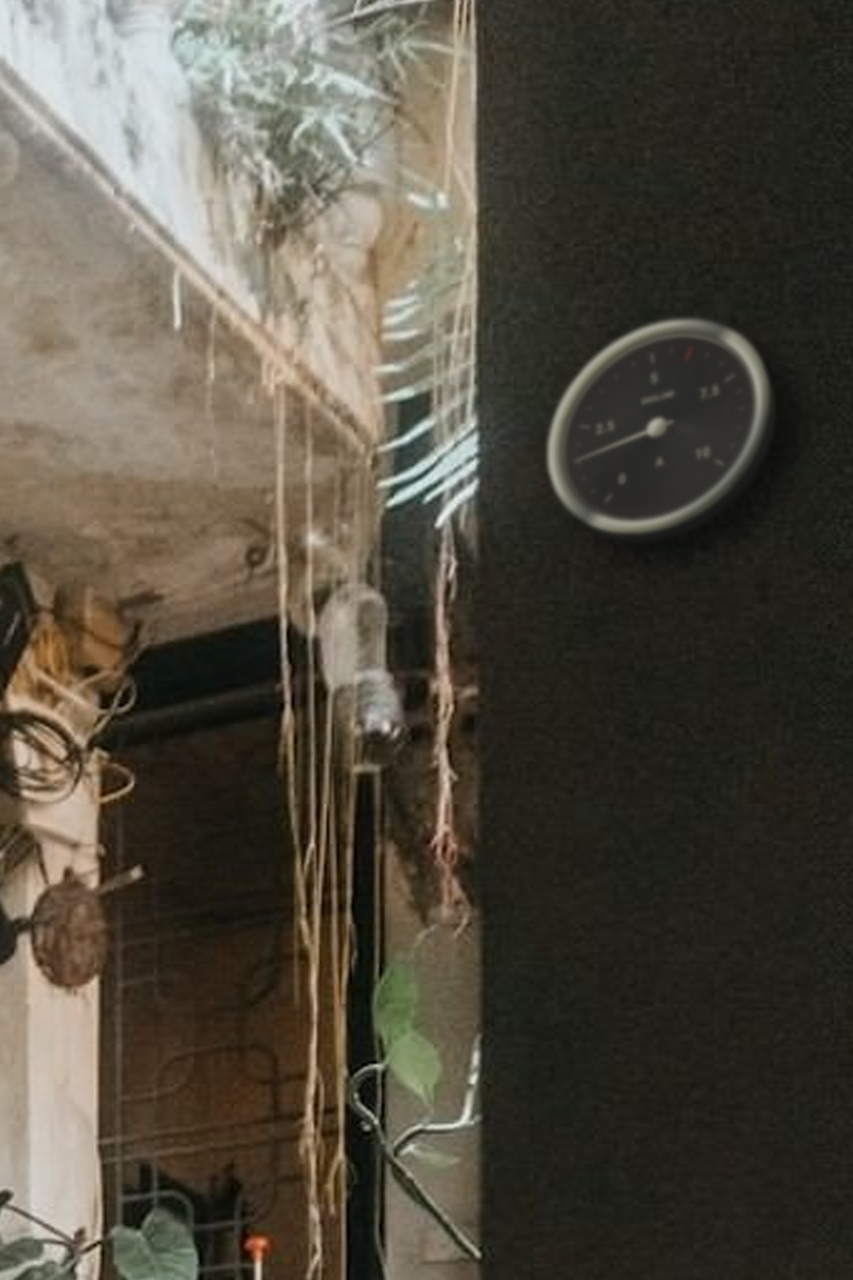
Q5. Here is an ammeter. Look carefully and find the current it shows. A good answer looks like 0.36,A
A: 1.5,A
